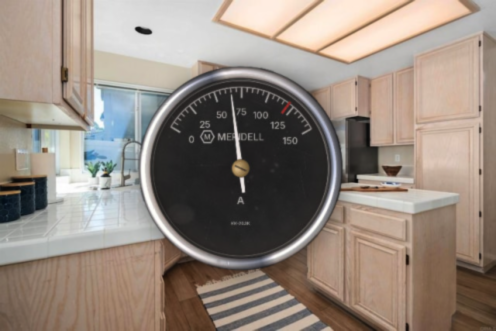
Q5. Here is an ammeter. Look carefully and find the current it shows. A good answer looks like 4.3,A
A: 65,A
